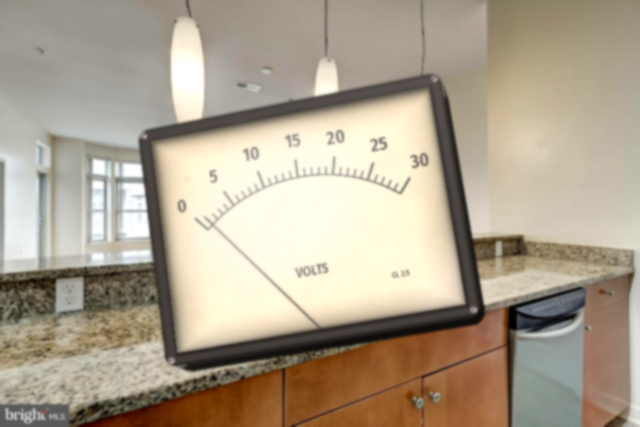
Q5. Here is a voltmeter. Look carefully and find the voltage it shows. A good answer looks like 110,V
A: 1,V
